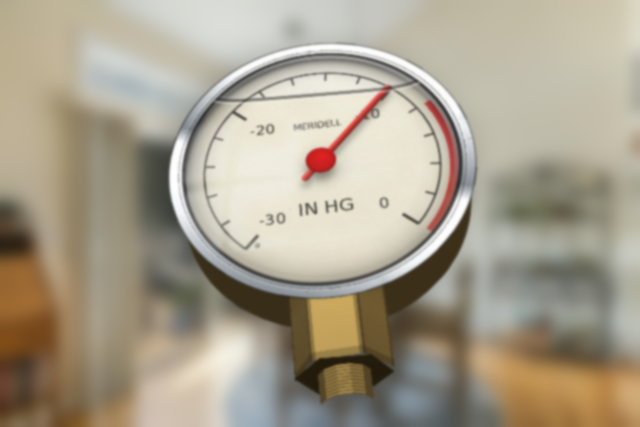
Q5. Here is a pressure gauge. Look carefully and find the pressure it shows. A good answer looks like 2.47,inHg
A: -10,inHg
